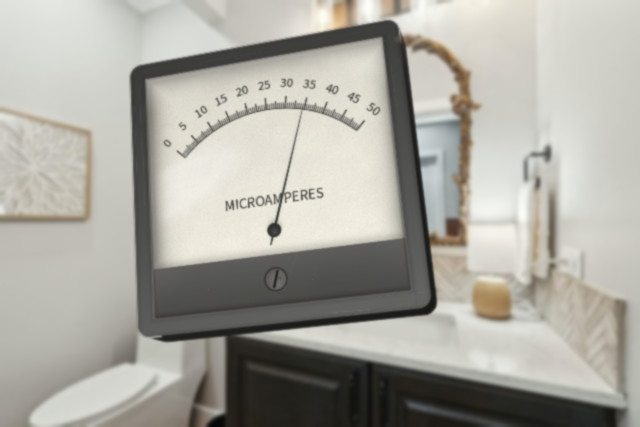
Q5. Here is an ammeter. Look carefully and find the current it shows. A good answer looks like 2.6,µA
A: 35,µA
